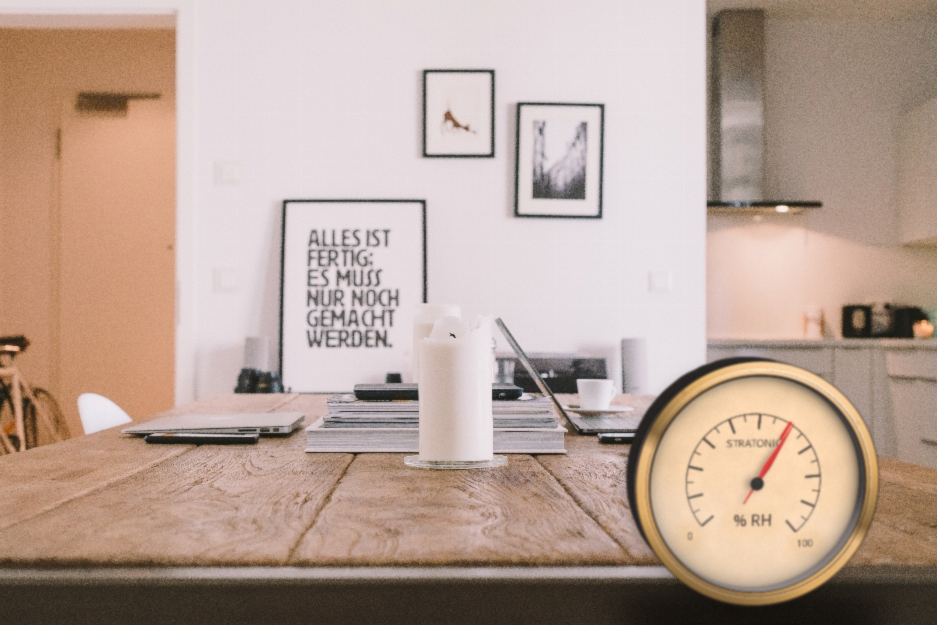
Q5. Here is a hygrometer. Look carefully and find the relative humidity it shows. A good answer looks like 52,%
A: 60,%
